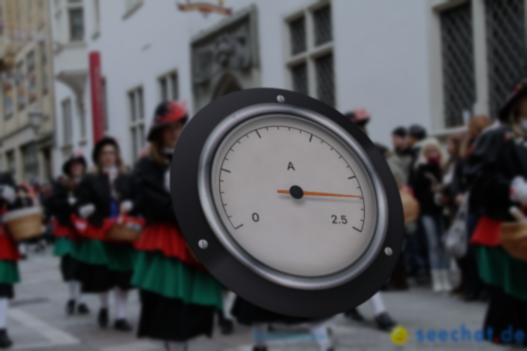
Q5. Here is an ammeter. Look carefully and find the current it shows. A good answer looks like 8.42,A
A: 2.2,A
